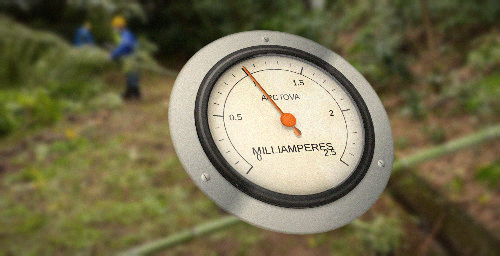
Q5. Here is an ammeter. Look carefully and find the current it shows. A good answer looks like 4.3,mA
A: 1,mA
